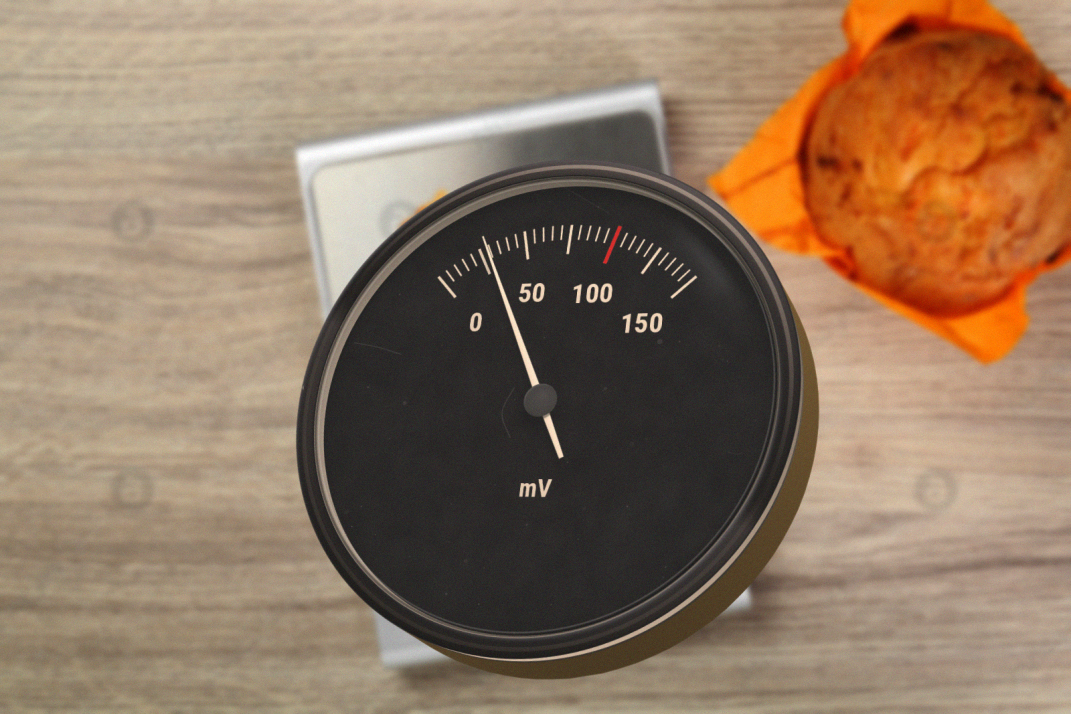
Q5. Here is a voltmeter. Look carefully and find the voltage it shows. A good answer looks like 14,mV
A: 30,mV
